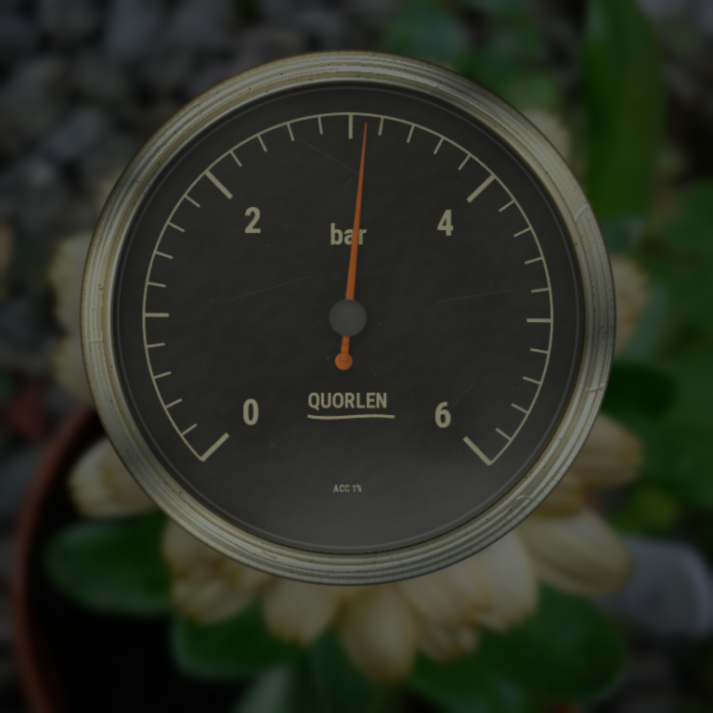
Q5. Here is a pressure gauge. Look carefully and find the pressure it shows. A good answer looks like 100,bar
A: 3.1,bar
